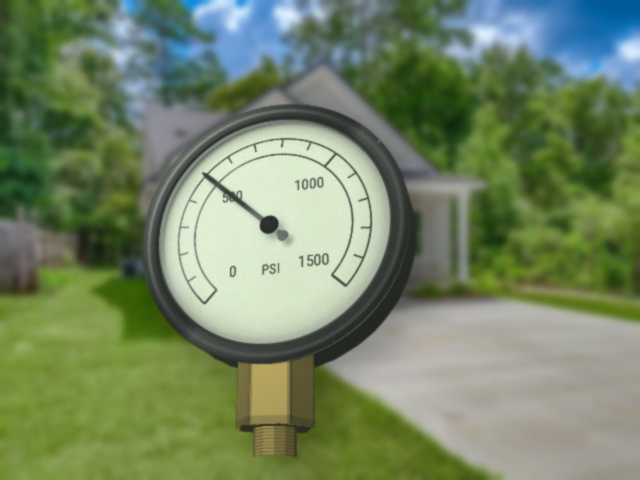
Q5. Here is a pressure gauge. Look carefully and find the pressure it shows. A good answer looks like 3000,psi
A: 500,psi
